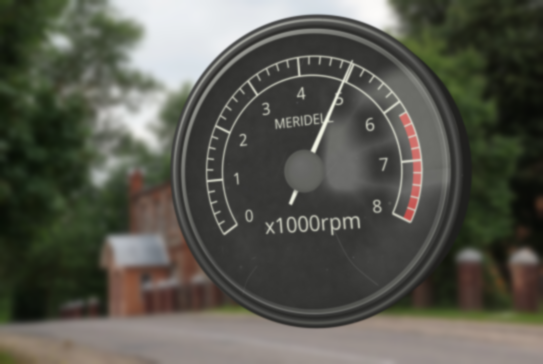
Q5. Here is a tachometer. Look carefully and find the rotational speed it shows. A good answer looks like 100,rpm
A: 5000,rpm
